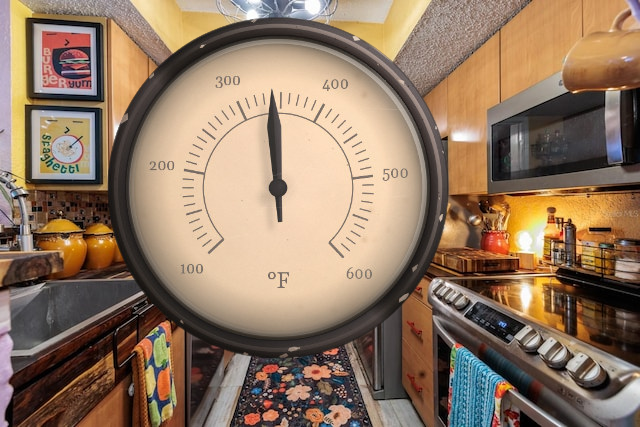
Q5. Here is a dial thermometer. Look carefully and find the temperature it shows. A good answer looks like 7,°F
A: 340,°F
